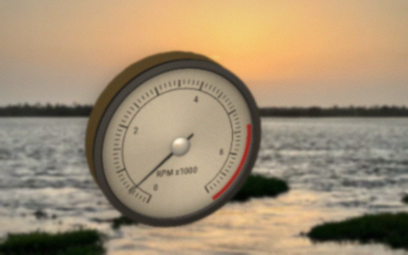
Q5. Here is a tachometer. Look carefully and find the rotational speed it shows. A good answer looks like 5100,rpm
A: 500,rpm
